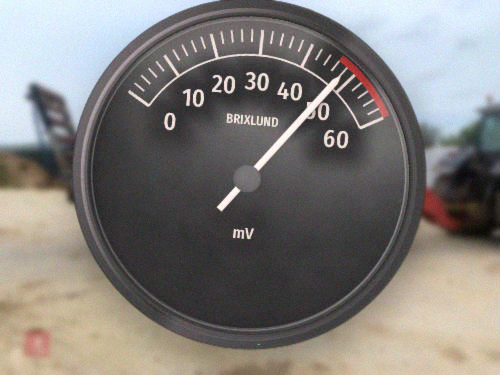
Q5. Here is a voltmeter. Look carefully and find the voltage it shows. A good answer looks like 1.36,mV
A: 48,mV
